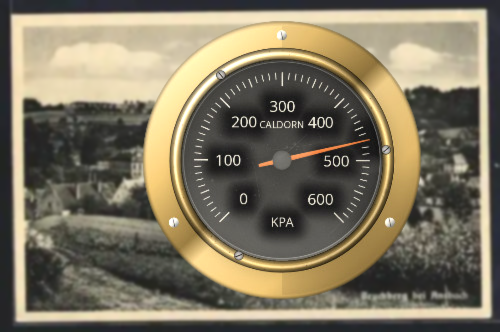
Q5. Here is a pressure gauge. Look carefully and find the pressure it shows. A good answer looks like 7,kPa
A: 470,kPa
